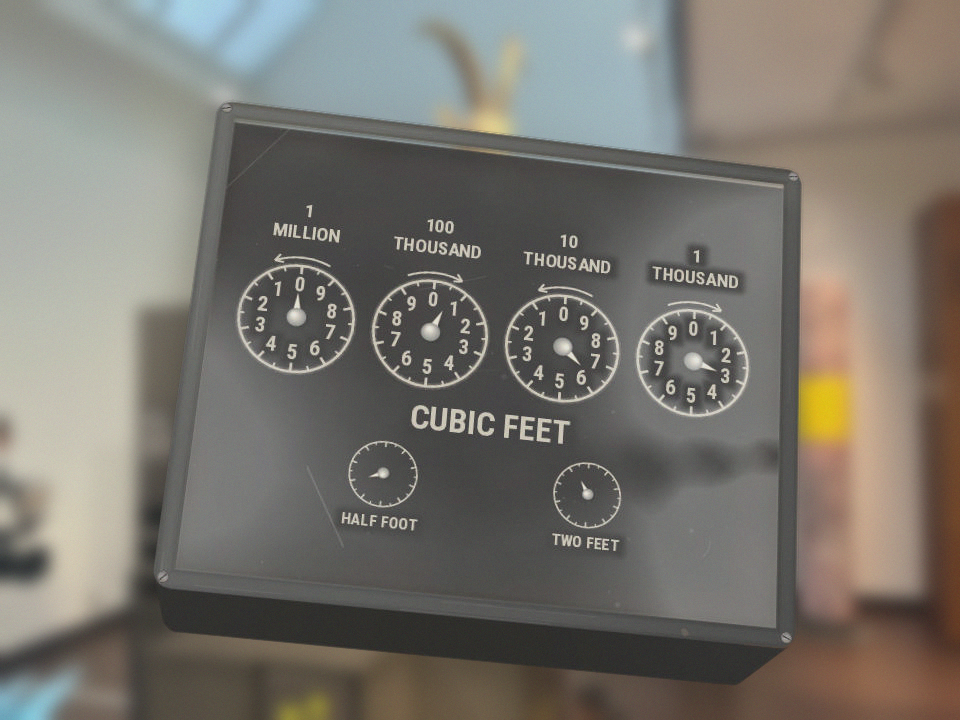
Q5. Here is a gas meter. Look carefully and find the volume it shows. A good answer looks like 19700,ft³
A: 6300,ft³
